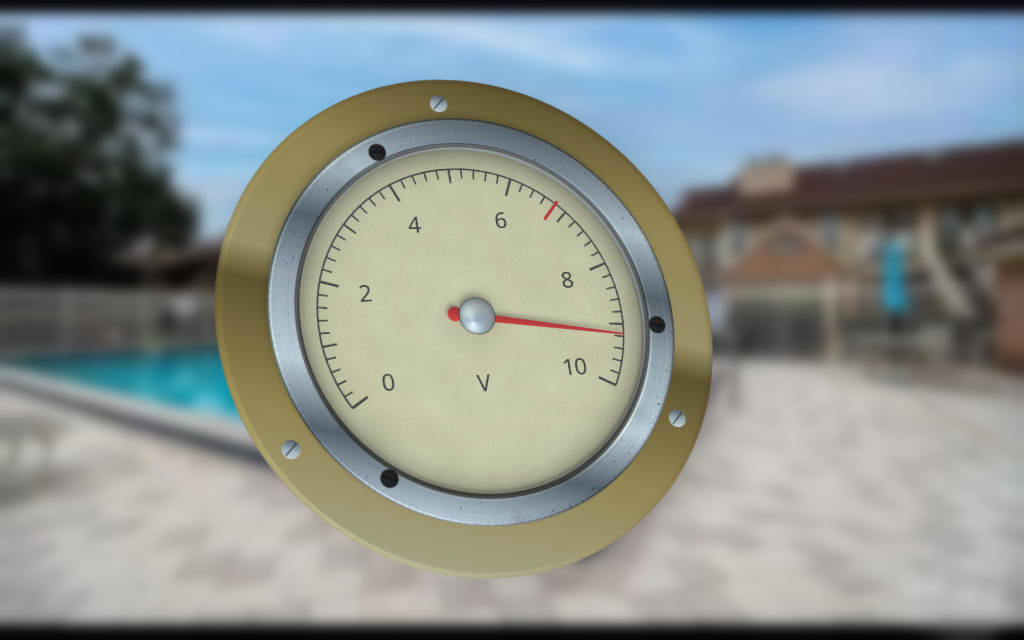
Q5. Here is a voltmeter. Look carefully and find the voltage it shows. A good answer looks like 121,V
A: 9.2,V
